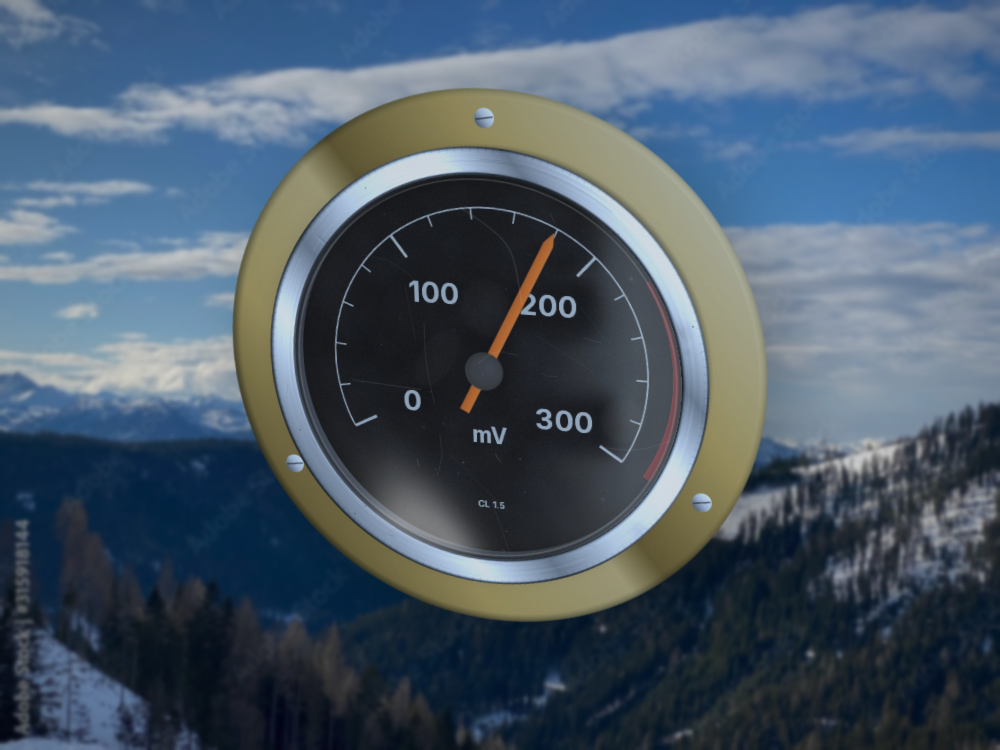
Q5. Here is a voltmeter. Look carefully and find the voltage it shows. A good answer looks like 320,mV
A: 180,mV
